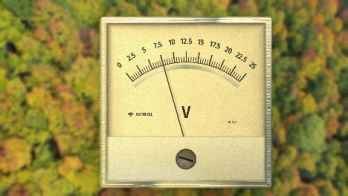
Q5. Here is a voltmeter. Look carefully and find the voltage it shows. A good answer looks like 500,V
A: 7.5,V
